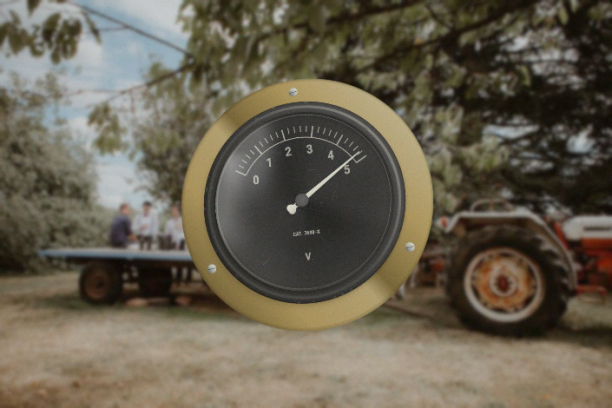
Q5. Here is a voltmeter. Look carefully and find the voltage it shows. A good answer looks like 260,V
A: 4.8,V
